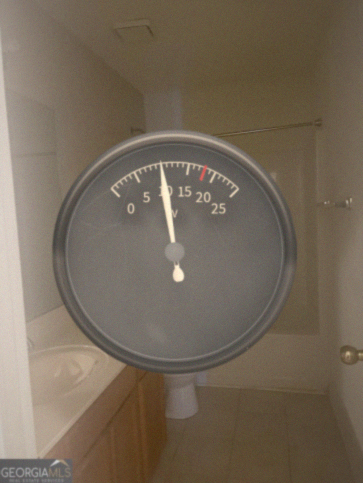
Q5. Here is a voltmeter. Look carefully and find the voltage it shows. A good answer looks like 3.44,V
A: 10,V
